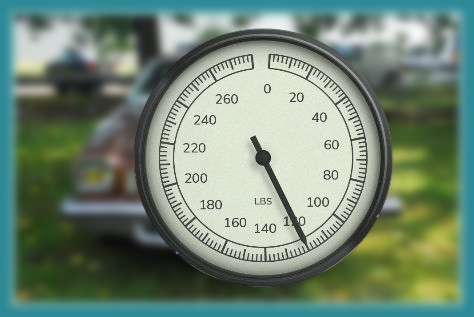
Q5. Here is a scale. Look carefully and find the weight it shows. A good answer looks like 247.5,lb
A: 120,lb
